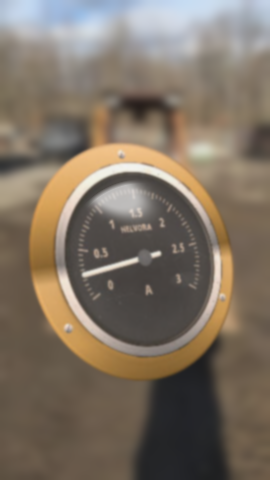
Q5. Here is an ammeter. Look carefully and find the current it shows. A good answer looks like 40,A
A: 0.25,A
